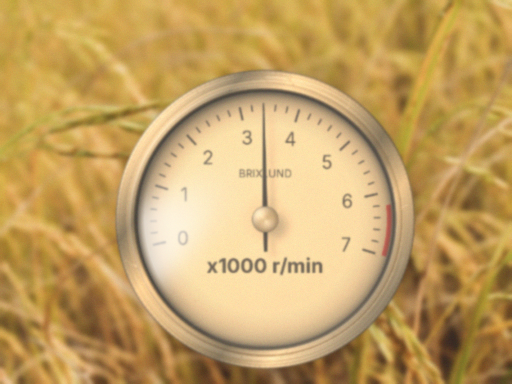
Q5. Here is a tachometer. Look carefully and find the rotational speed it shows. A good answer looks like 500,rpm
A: 3400,rpm
